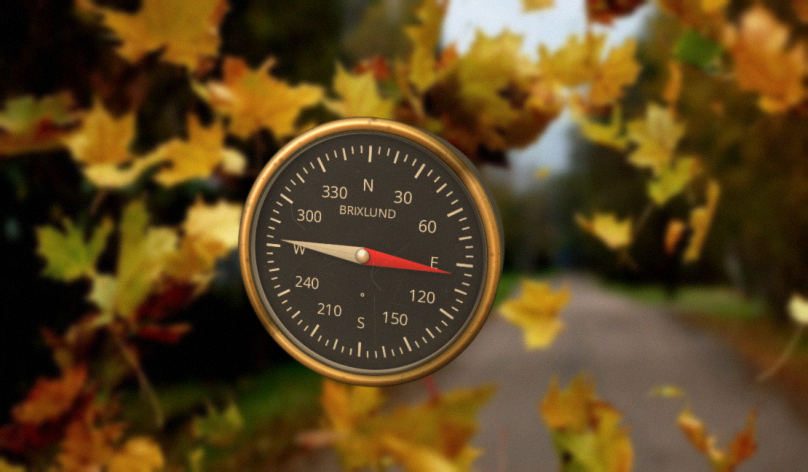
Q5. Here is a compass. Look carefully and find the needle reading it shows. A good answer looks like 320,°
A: 95,°
